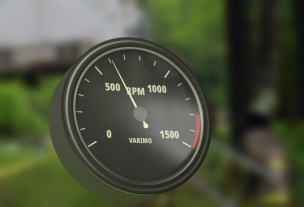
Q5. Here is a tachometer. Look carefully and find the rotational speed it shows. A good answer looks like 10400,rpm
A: 600,rpm
